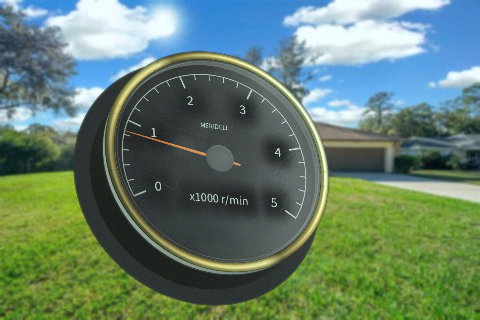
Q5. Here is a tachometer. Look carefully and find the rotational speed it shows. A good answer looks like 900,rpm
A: 800,rpm
